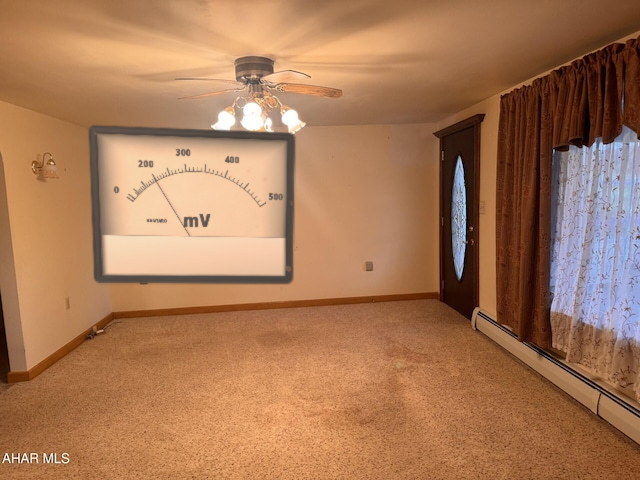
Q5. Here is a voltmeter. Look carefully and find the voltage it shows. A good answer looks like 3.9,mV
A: 200,mV
